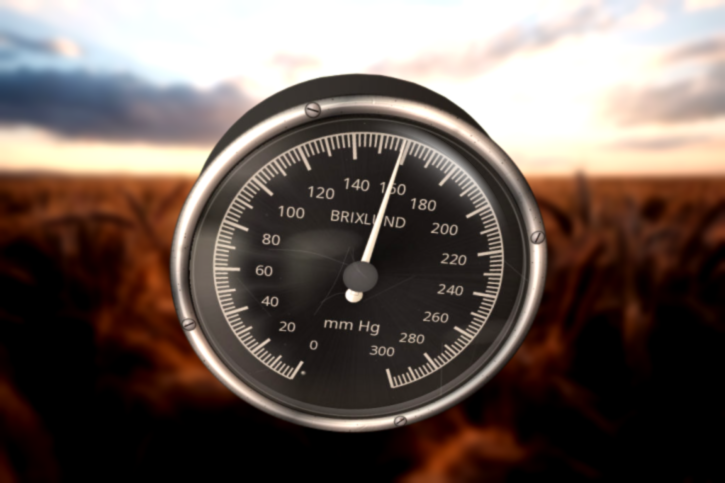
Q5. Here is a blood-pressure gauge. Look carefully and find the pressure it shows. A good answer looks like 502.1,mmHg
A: 158,mmHg
